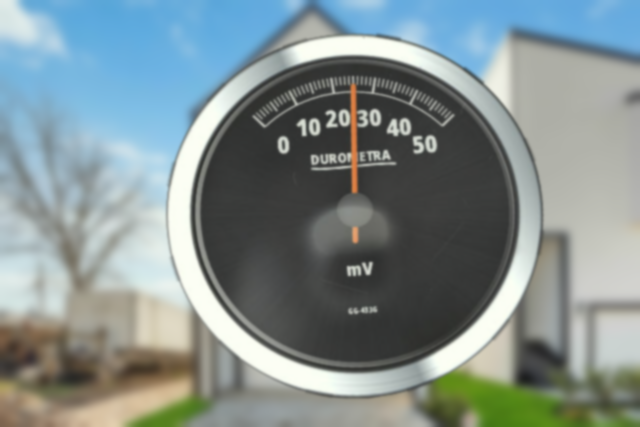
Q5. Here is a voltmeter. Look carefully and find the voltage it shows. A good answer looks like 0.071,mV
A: 25,mV
